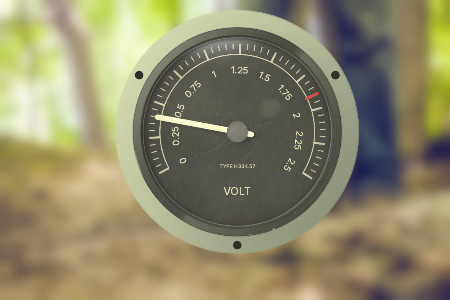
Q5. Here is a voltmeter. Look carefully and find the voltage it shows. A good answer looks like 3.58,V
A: 0.4,V
